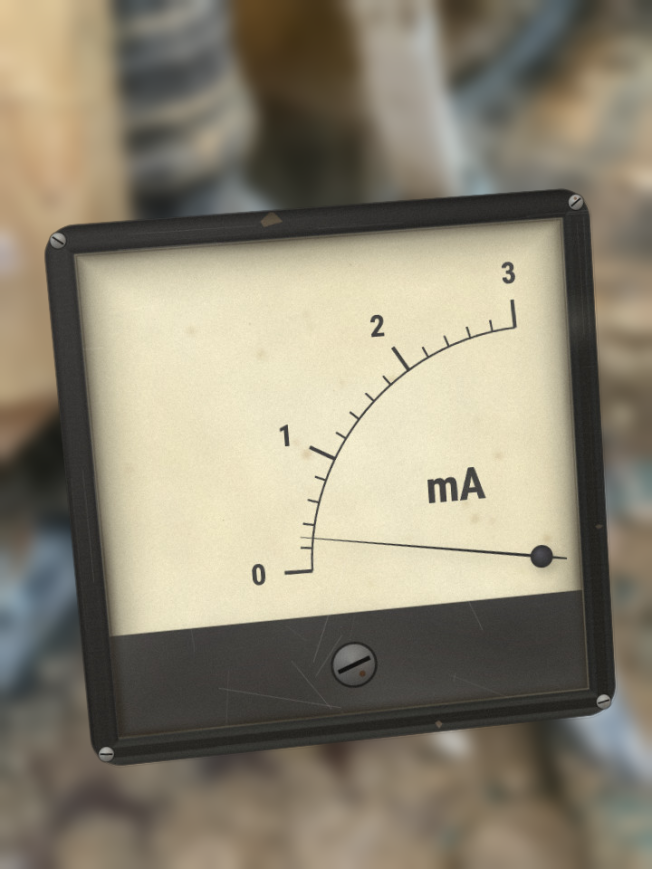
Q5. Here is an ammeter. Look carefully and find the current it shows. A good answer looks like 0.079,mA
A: 0.3,mA
